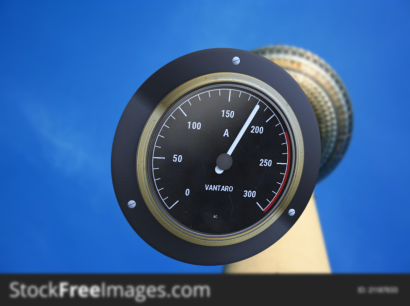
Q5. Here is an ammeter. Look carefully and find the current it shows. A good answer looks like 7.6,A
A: 180,A
